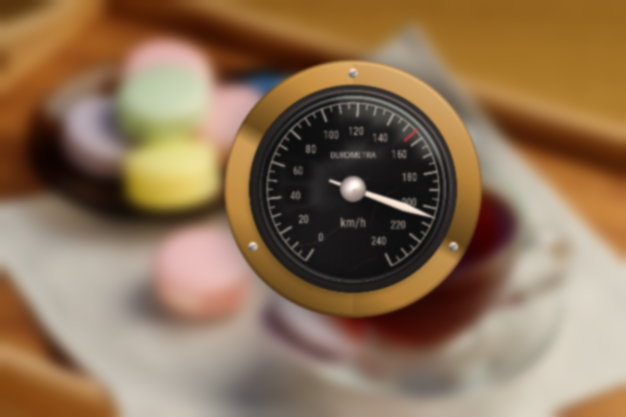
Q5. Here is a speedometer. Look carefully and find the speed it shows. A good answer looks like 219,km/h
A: 205,km/h
